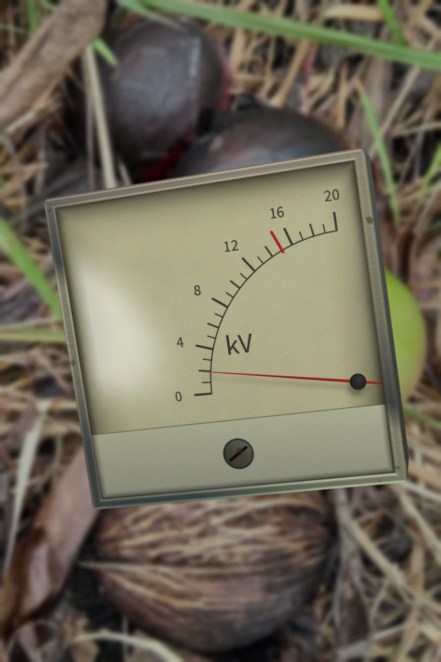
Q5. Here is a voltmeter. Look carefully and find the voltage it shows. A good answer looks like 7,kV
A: 2,kV
